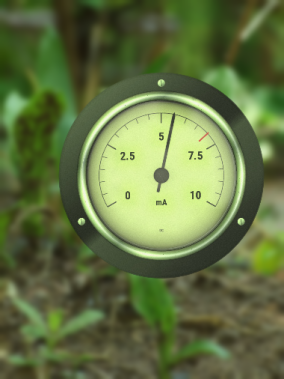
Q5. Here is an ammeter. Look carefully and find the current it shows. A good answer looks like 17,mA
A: 5.5,mA
